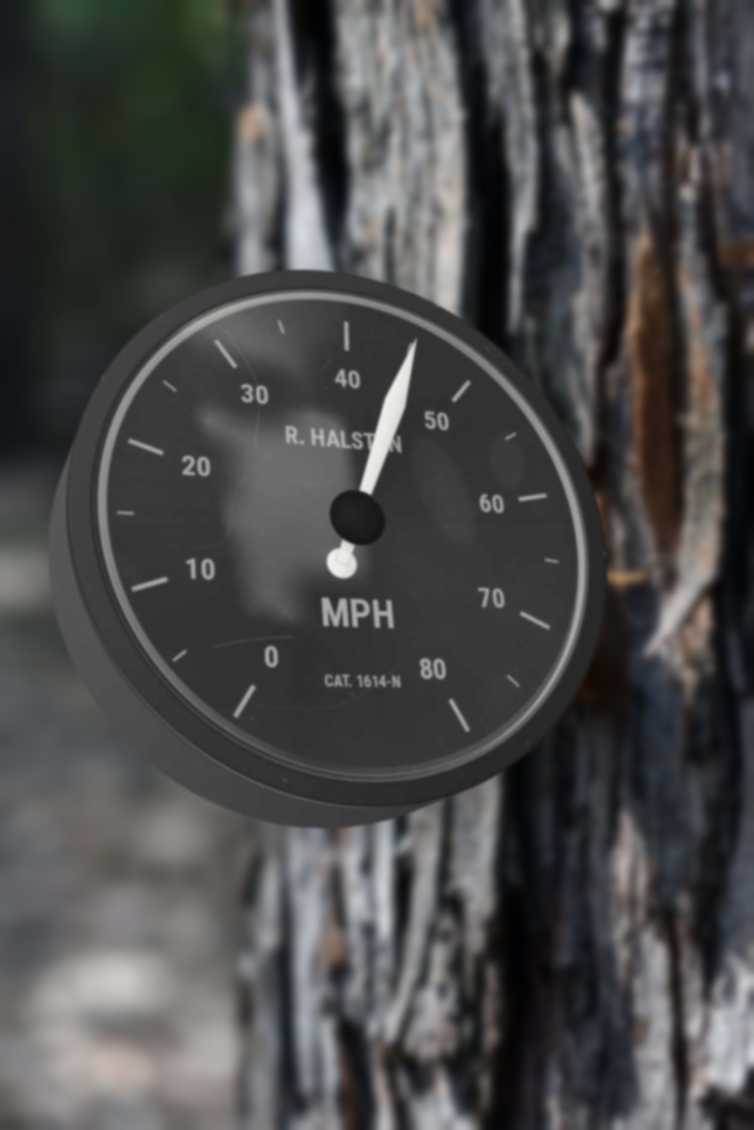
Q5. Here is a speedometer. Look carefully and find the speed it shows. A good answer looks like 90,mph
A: 45,mph
